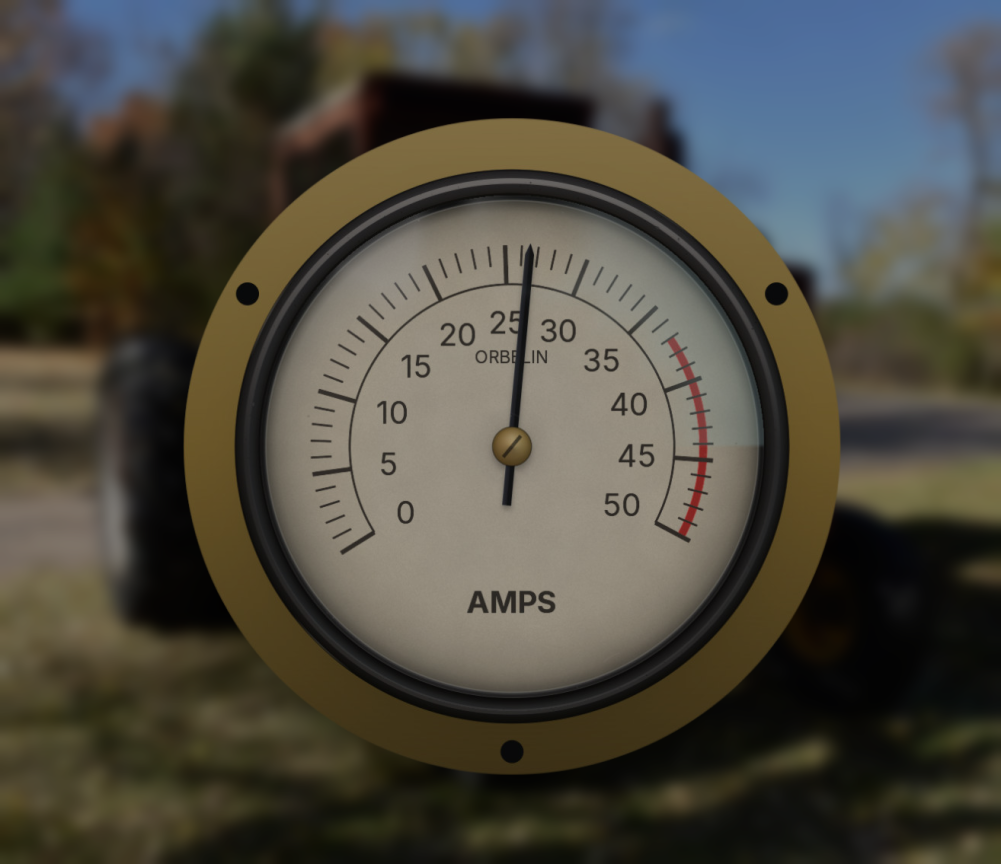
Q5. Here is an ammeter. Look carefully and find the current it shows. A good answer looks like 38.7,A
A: 26.5,A
